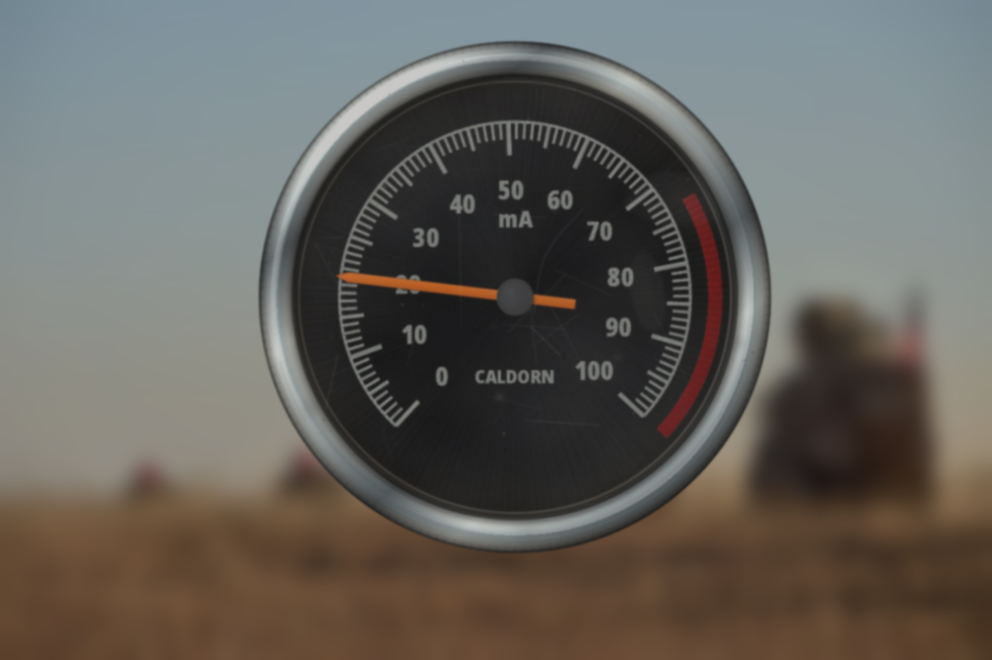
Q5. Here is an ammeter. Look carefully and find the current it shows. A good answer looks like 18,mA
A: 20,mA
